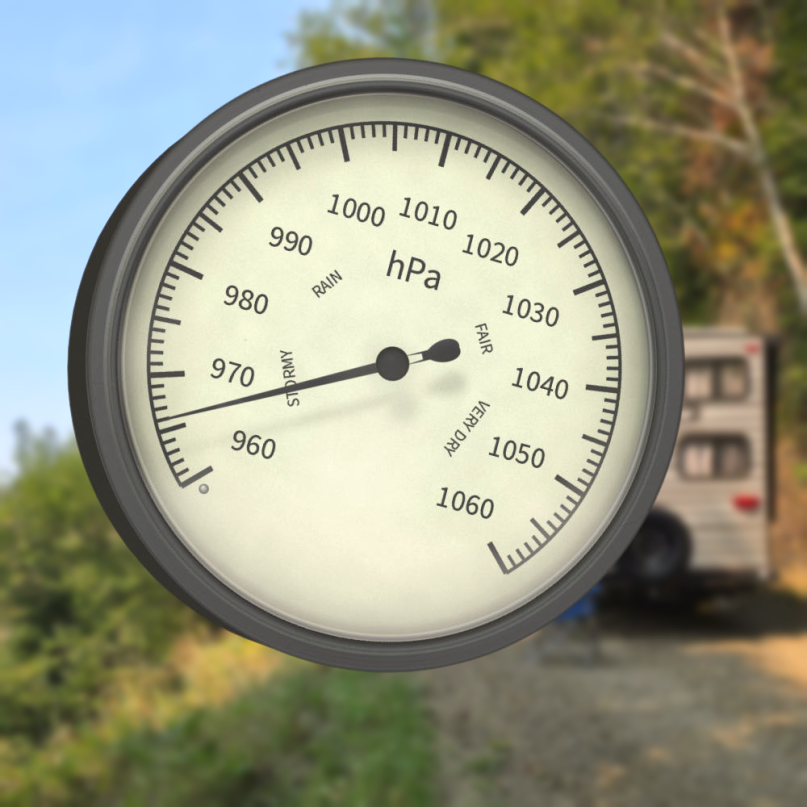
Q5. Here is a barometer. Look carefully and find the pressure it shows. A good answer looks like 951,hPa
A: 966,hPa
